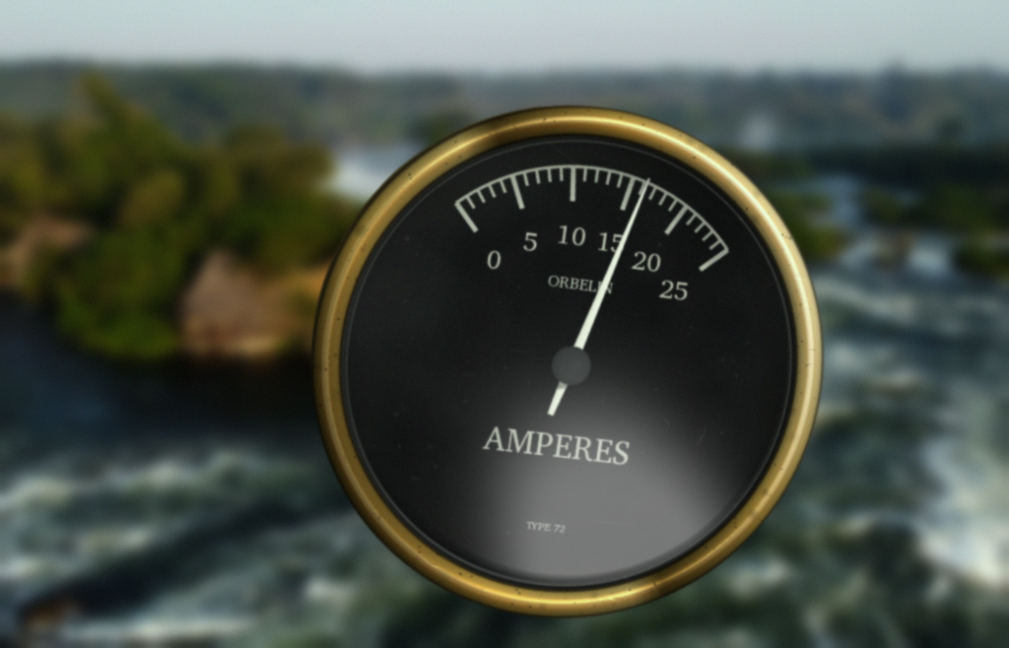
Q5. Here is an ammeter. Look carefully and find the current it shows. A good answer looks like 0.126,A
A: 16,A
